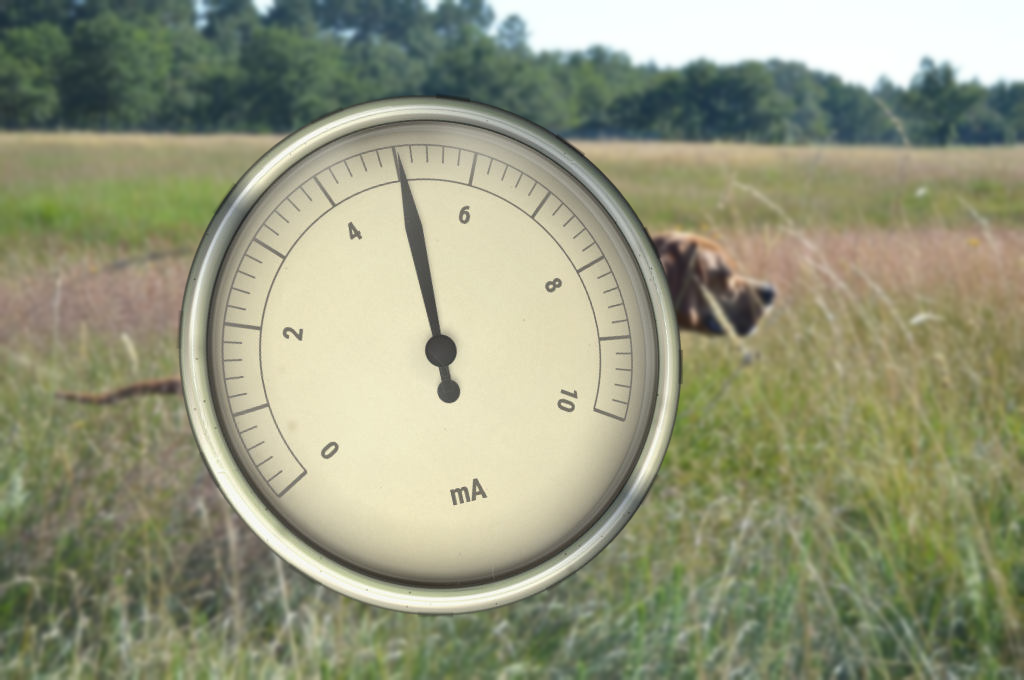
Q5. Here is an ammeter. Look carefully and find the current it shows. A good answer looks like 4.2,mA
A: 5,mA
